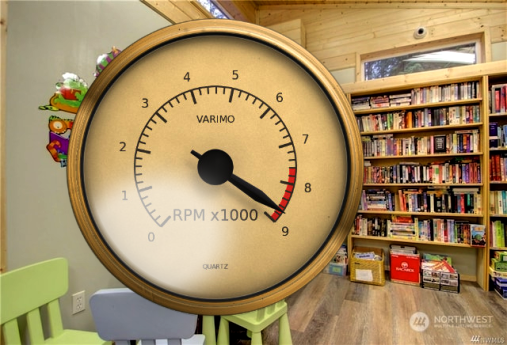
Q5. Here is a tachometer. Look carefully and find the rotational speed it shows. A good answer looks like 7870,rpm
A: 8700,rpm
